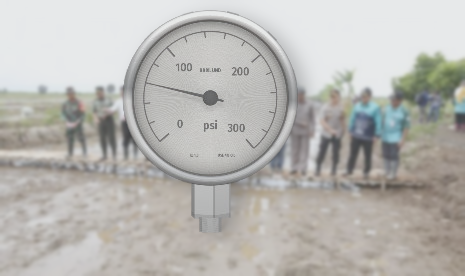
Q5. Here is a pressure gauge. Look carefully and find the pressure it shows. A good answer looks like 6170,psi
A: 60,psi
